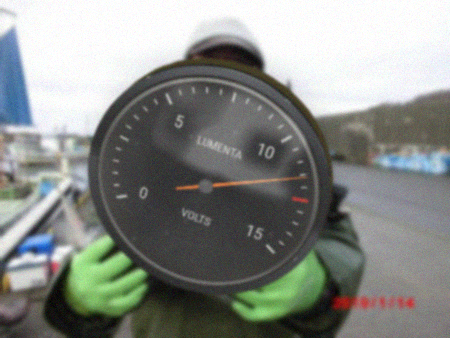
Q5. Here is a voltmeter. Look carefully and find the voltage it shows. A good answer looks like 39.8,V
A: 11.5,V
